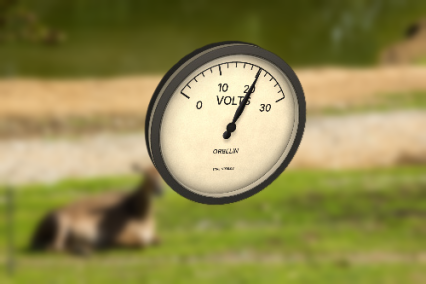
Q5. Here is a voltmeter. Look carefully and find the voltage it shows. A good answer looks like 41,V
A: 20,V
